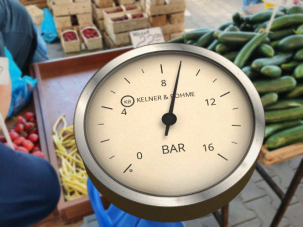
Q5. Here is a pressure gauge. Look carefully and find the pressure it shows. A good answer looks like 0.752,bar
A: 9,bar
